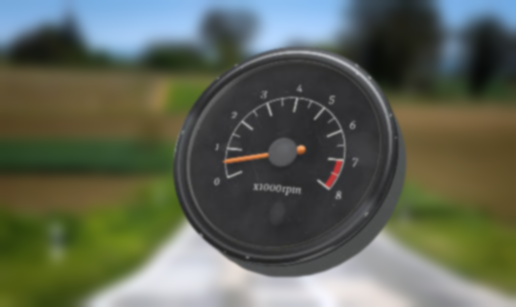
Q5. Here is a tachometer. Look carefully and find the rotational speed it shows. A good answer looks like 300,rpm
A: 500,rpm
